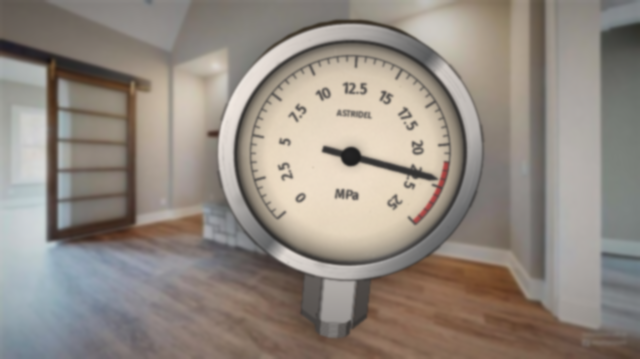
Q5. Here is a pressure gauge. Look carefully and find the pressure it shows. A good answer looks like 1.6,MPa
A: 22,MPa
